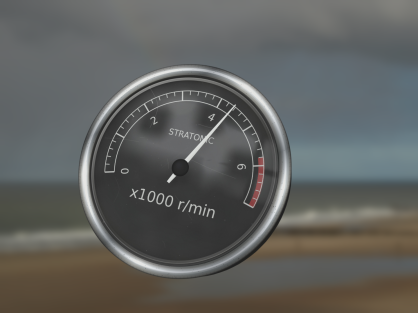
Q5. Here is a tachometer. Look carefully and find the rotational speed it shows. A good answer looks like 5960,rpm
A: 4400,rpm
